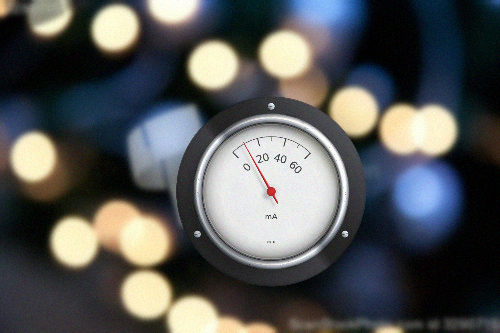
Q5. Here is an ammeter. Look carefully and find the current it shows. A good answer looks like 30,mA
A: 10,mA
